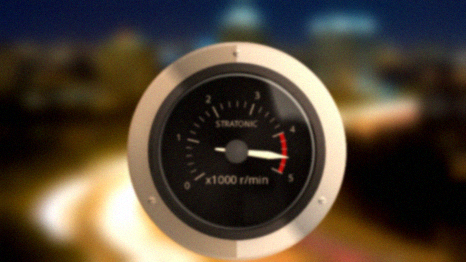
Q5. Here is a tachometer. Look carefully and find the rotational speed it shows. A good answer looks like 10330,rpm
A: 4600,rpm
